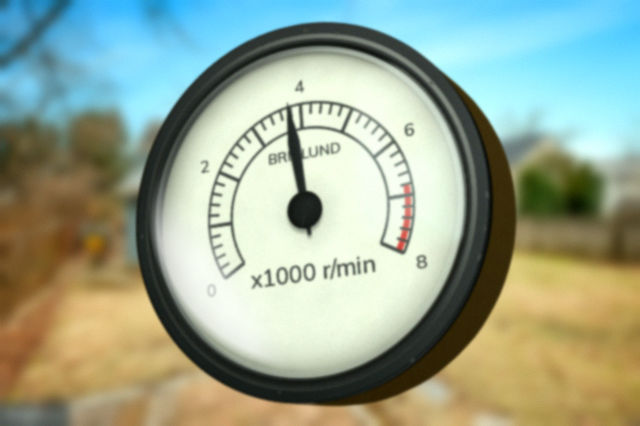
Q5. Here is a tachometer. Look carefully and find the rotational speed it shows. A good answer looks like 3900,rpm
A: 3800,rpm
